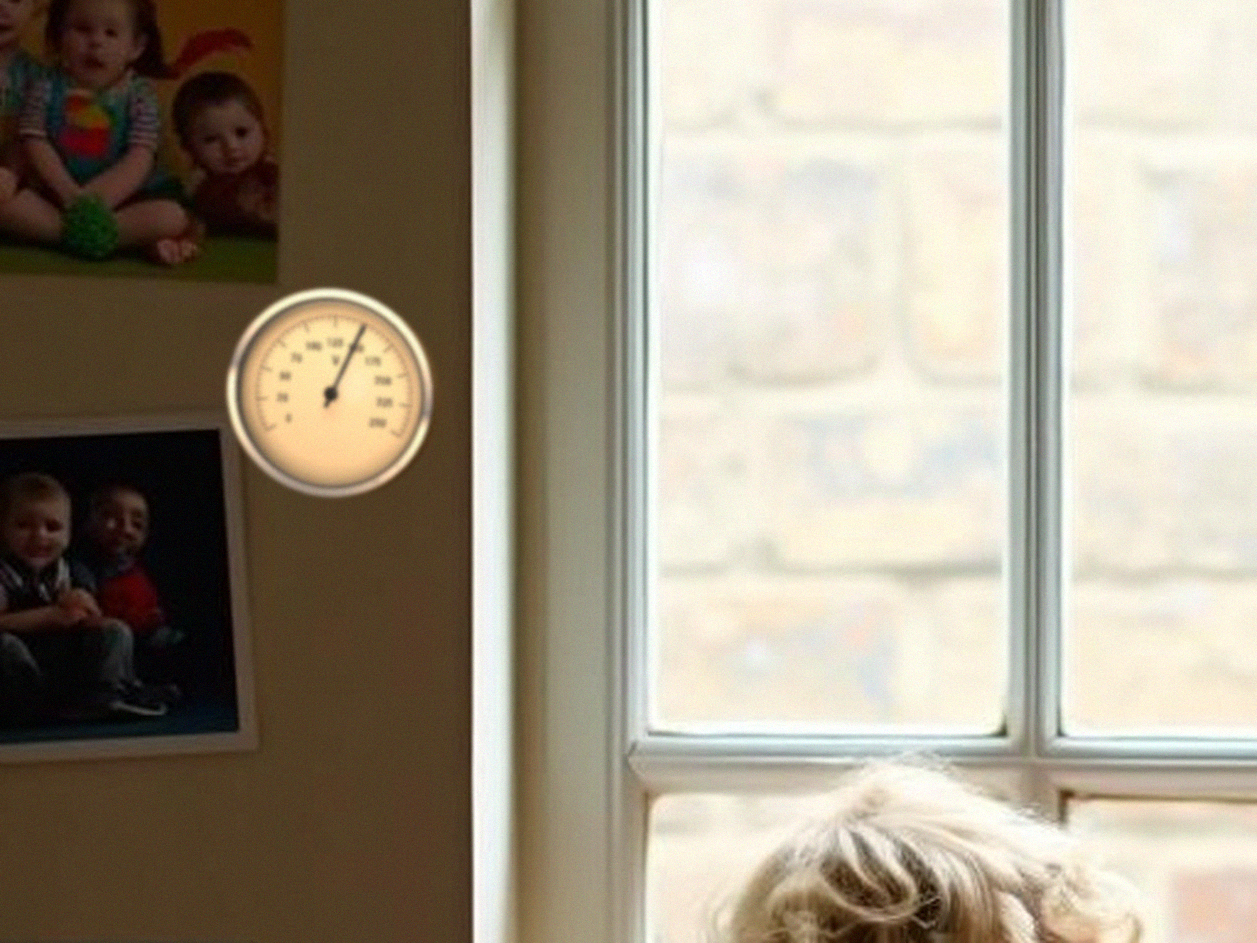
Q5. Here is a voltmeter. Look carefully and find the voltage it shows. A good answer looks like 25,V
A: 150,V
